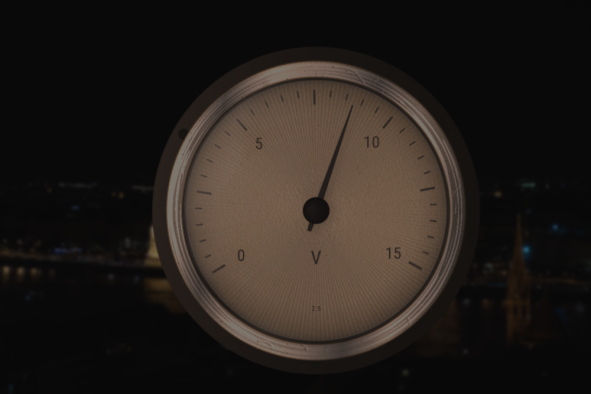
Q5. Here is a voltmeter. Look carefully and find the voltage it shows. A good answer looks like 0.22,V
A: 8.75,V
